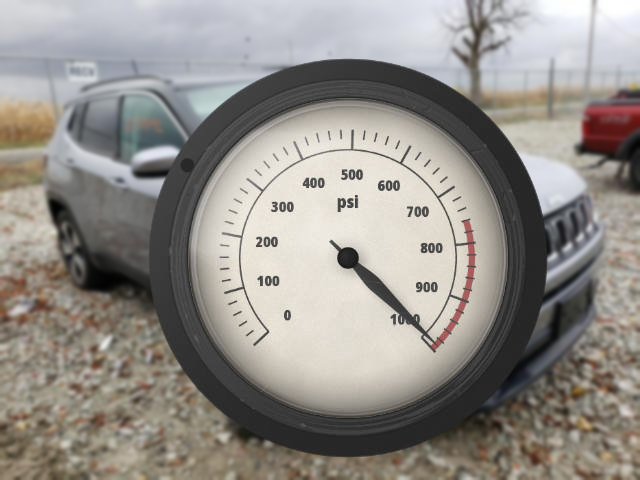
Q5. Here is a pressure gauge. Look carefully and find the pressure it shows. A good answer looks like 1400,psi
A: 990,psi
